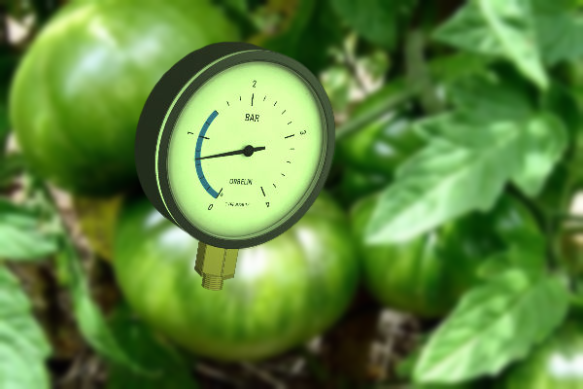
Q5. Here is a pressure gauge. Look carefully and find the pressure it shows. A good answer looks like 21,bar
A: 0.7,bar
